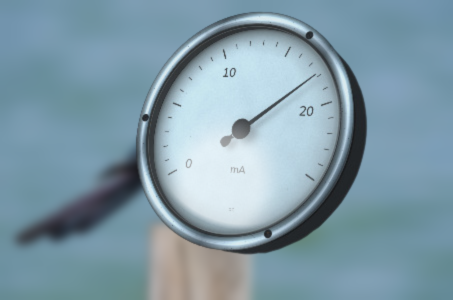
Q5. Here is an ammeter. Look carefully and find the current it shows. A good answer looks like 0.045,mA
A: 18,mA
